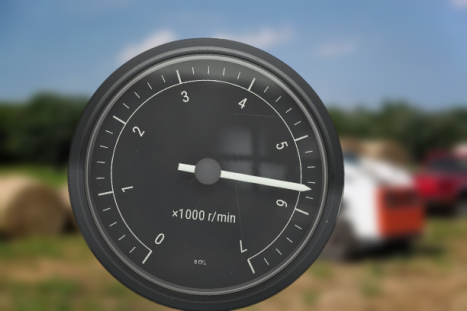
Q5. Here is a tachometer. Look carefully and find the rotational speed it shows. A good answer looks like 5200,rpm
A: 5700,rpm
